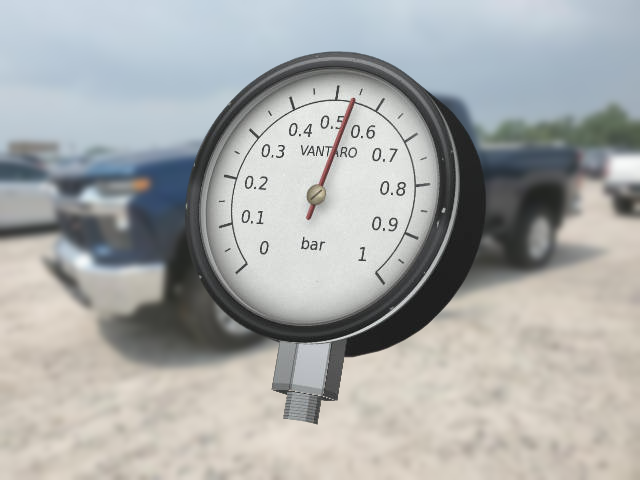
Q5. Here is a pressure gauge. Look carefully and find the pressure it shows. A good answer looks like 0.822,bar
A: 0.55,bar
